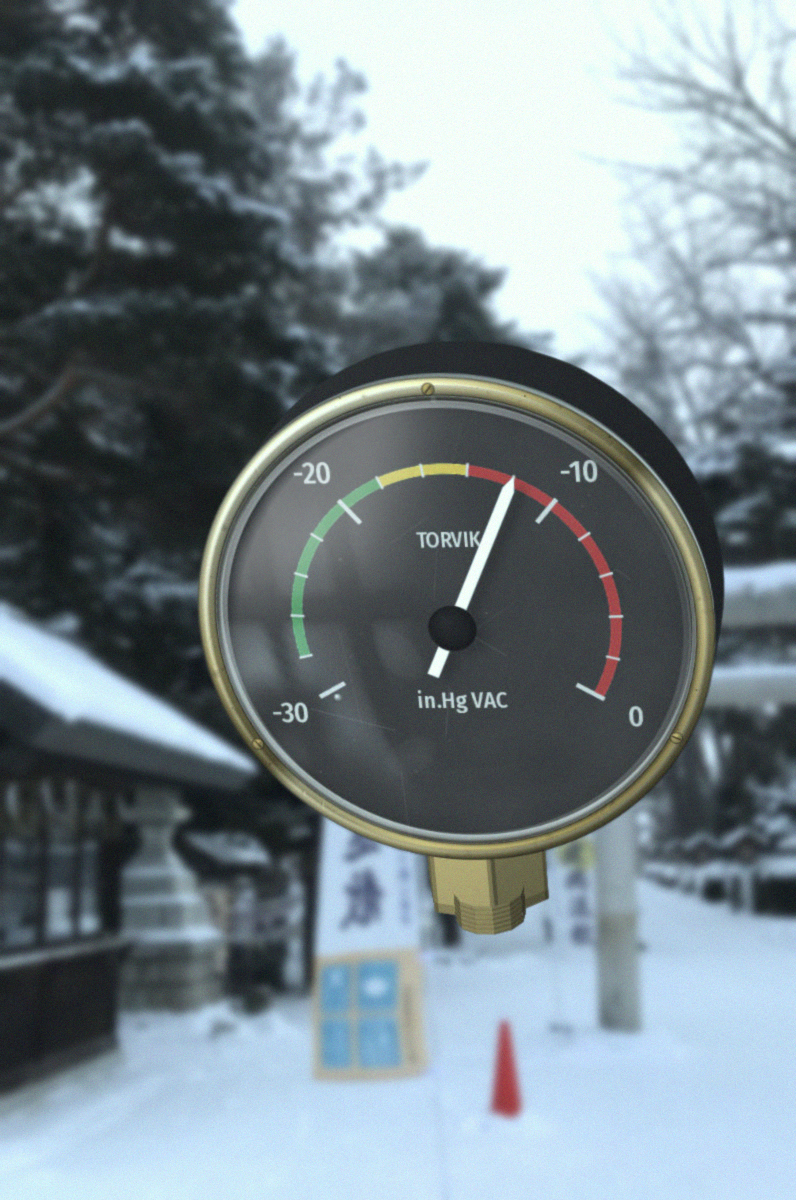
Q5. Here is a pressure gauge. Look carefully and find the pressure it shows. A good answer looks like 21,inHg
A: -12,inHg
